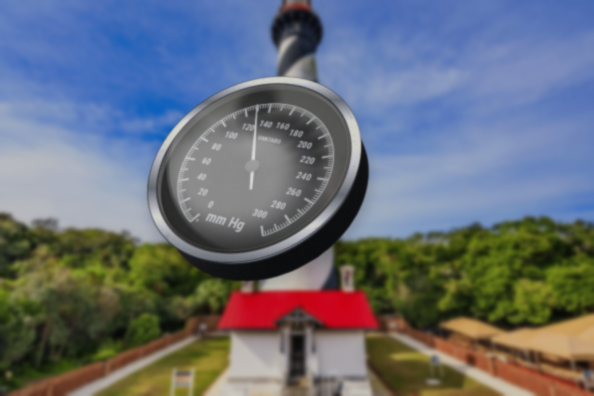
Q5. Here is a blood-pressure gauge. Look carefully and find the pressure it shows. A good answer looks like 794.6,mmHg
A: 130,mmHg
